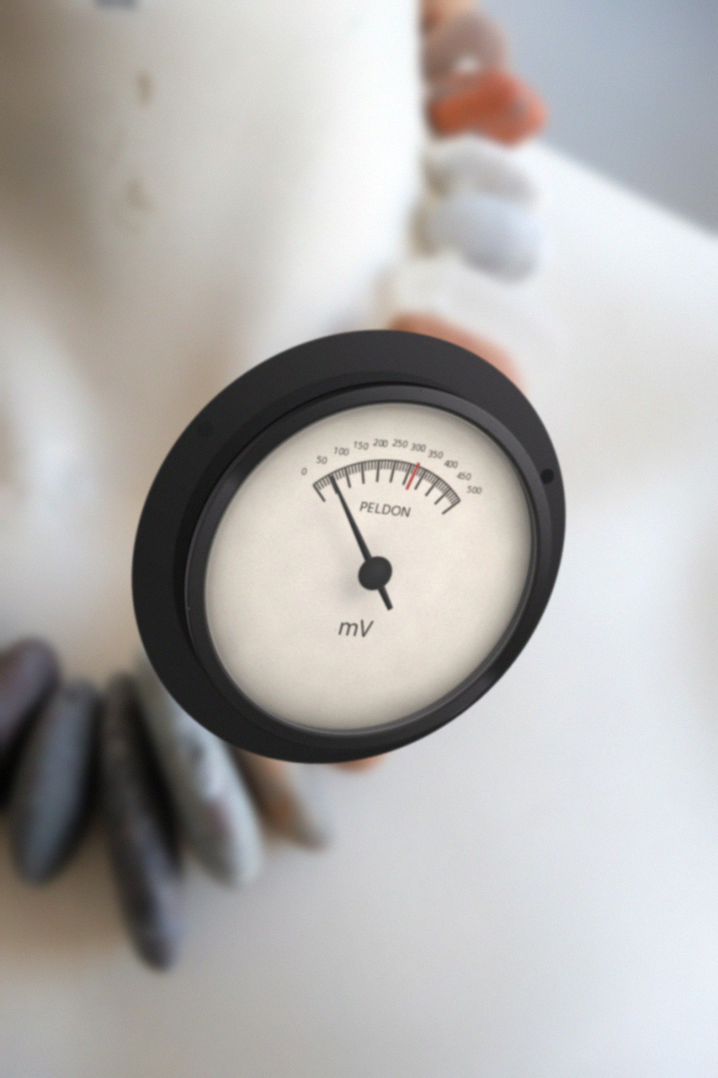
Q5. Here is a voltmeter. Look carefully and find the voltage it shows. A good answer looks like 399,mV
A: 50,mV
